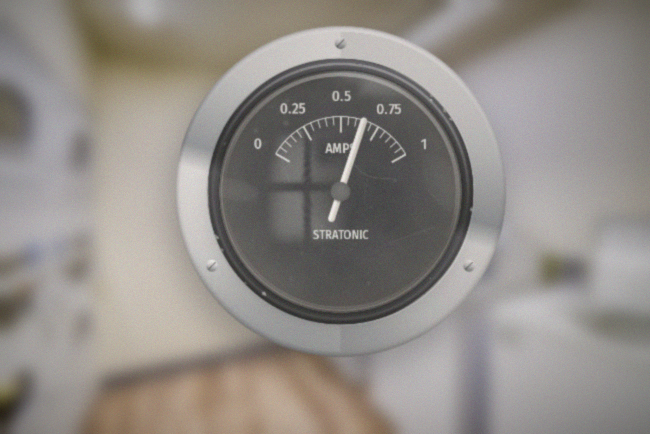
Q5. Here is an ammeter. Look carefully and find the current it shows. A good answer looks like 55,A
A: 0.65,A
